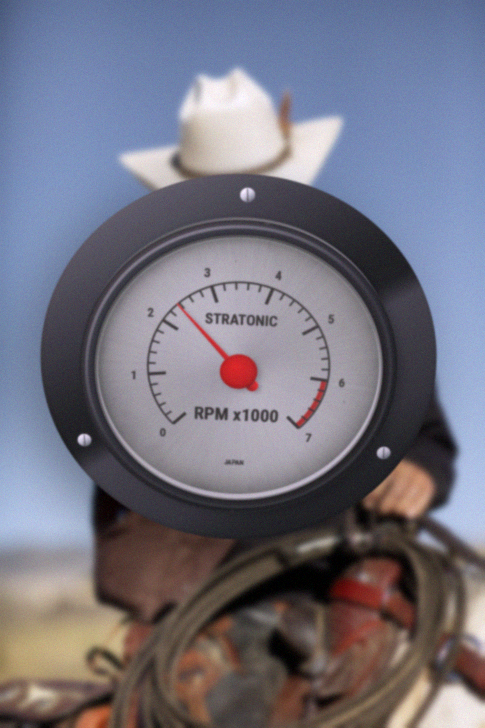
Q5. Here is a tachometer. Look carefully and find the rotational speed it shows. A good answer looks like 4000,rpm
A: 2400,rpm
